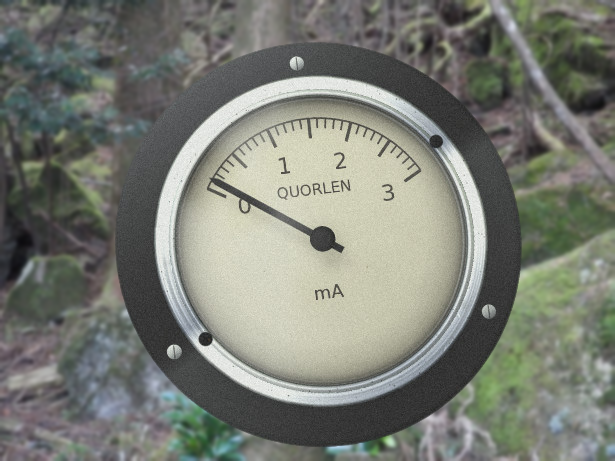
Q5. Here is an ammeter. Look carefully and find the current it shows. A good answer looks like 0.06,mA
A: 0.1,mA
